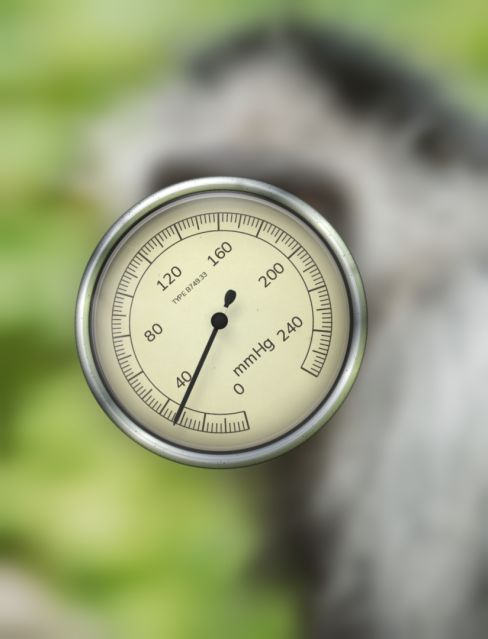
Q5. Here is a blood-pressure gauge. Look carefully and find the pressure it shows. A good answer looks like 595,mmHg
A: 32,mmHg
